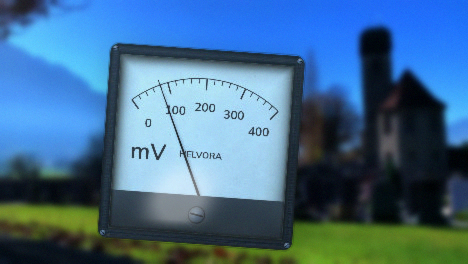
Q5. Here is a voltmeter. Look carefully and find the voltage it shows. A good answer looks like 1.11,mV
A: 80,mV
